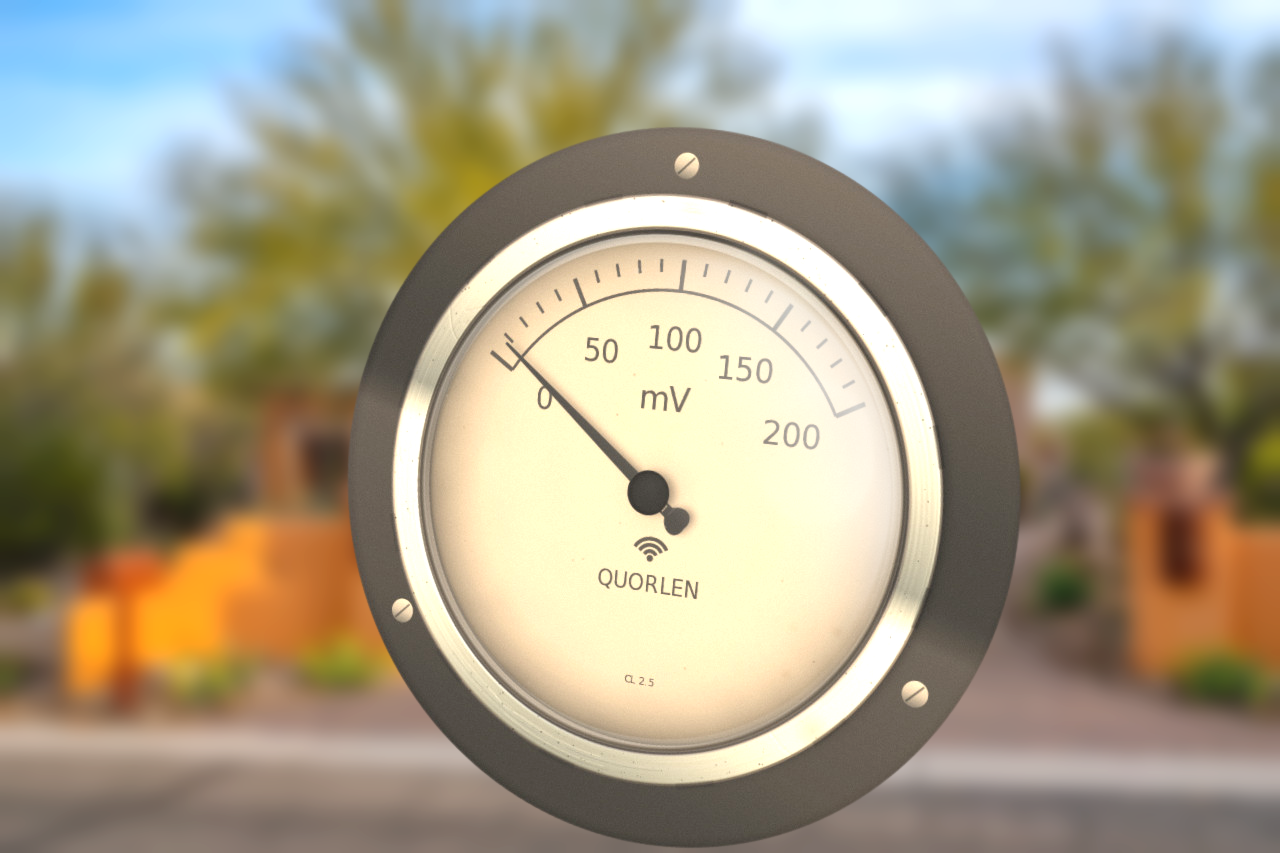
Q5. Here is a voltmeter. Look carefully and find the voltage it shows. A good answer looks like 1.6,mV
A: 10,mV
